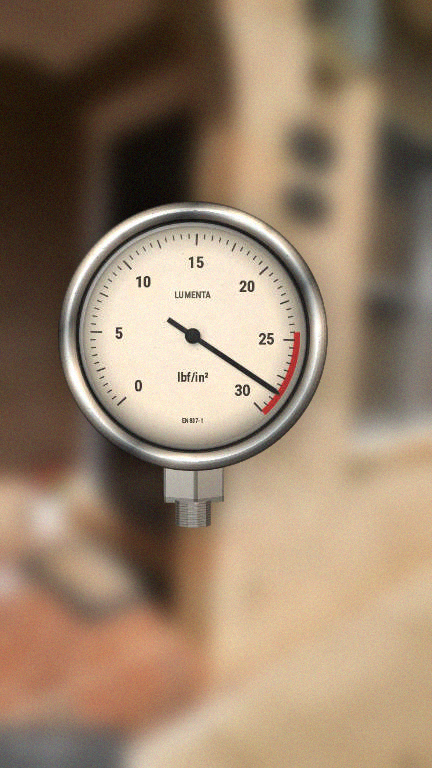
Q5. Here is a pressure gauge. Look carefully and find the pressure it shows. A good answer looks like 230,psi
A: 28.5,psi
